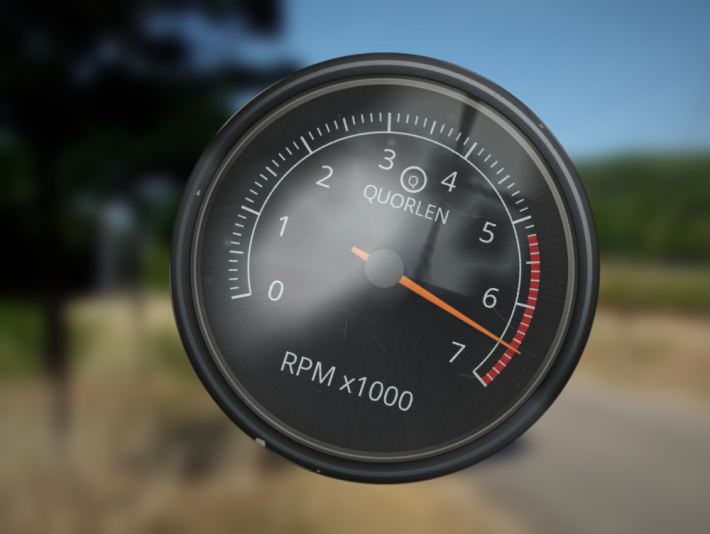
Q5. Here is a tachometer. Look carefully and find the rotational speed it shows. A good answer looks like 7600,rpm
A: 6500,rpm
